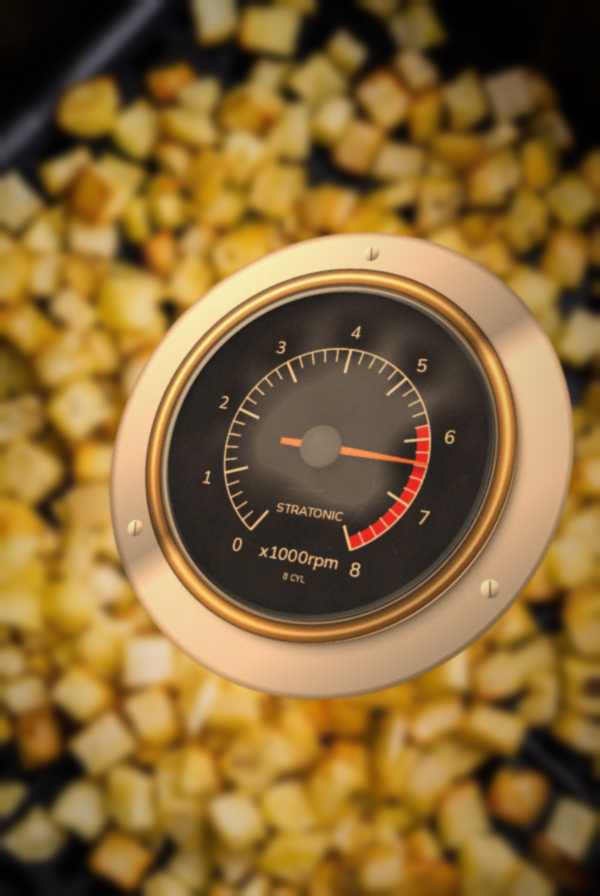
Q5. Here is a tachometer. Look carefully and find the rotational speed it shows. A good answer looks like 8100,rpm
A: 6400,rpm
